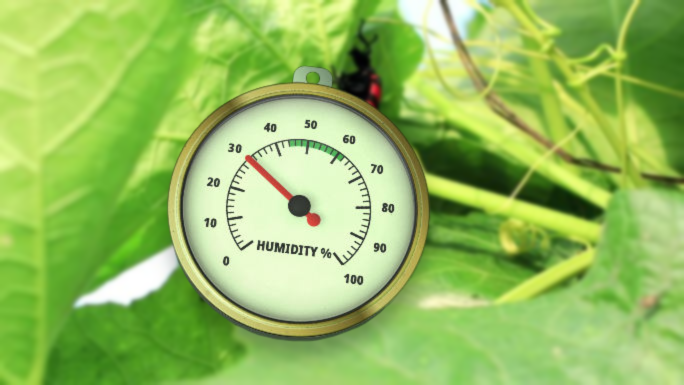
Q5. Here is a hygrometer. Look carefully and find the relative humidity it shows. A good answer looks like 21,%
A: 30,%
